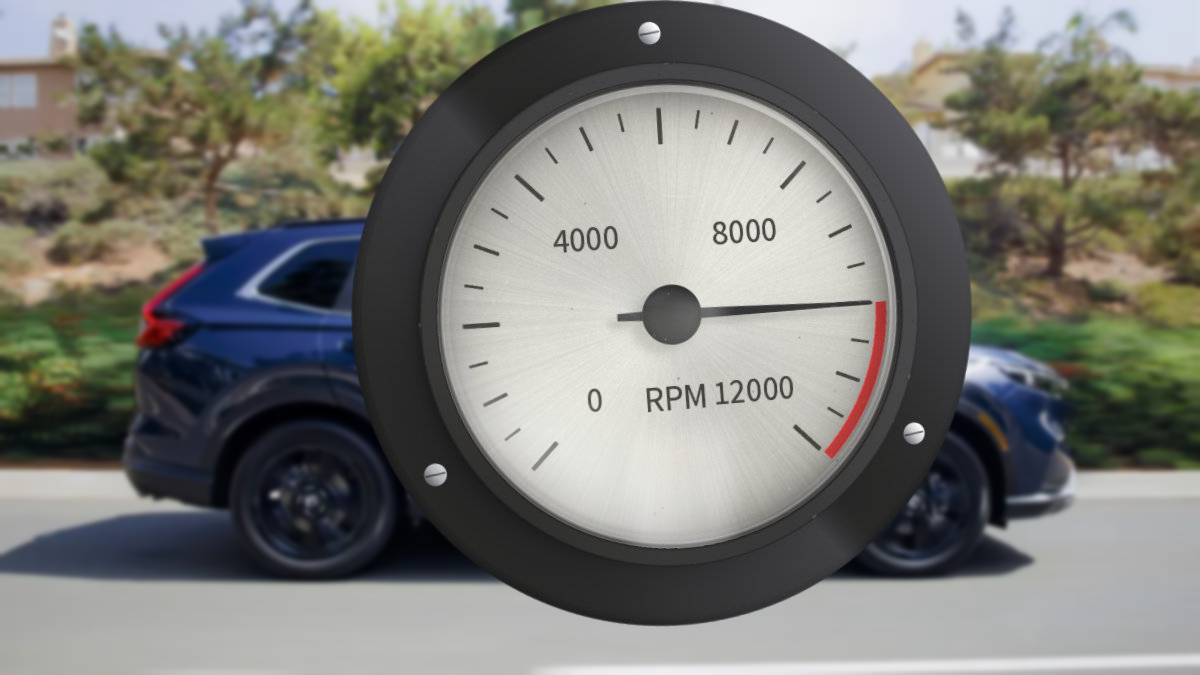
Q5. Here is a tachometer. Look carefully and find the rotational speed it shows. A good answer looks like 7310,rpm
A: 10000,rpm
